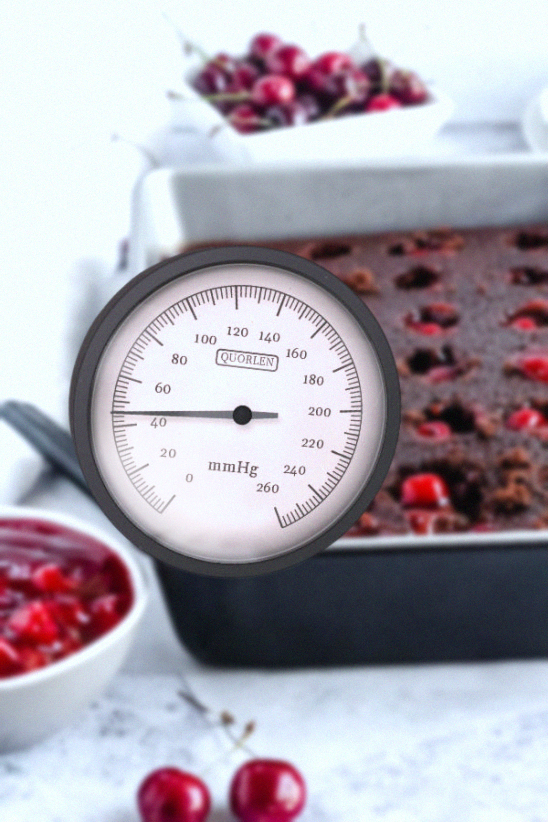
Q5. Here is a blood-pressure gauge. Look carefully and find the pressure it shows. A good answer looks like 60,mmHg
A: 46,mmHg
